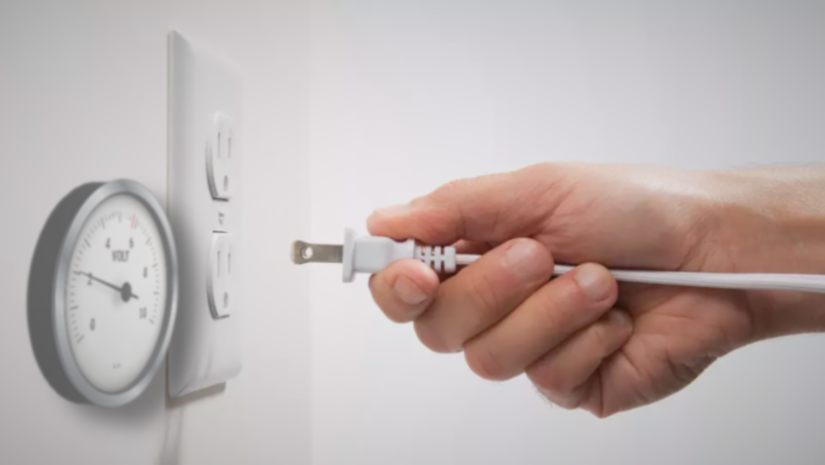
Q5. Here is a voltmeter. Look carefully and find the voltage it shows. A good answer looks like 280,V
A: 2,V
